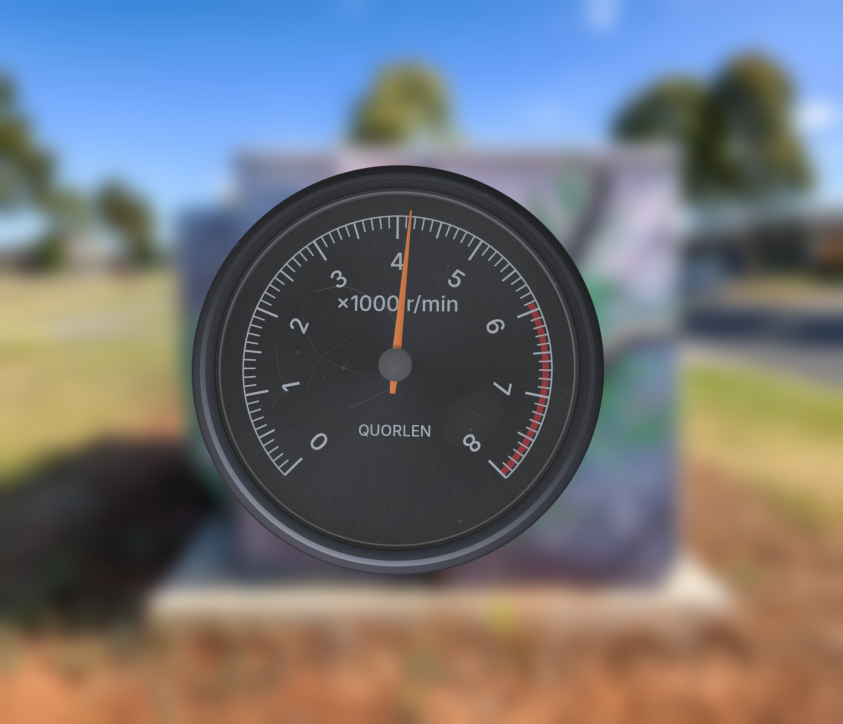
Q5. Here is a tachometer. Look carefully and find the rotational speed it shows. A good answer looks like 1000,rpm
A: 4150,rpm
